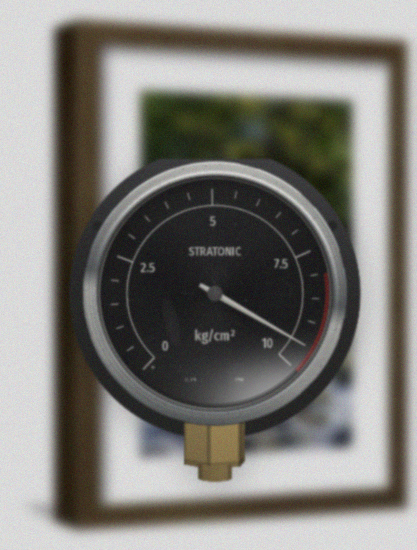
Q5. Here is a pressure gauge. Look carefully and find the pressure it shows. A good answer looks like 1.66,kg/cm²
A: 9.5,kg/cm²
